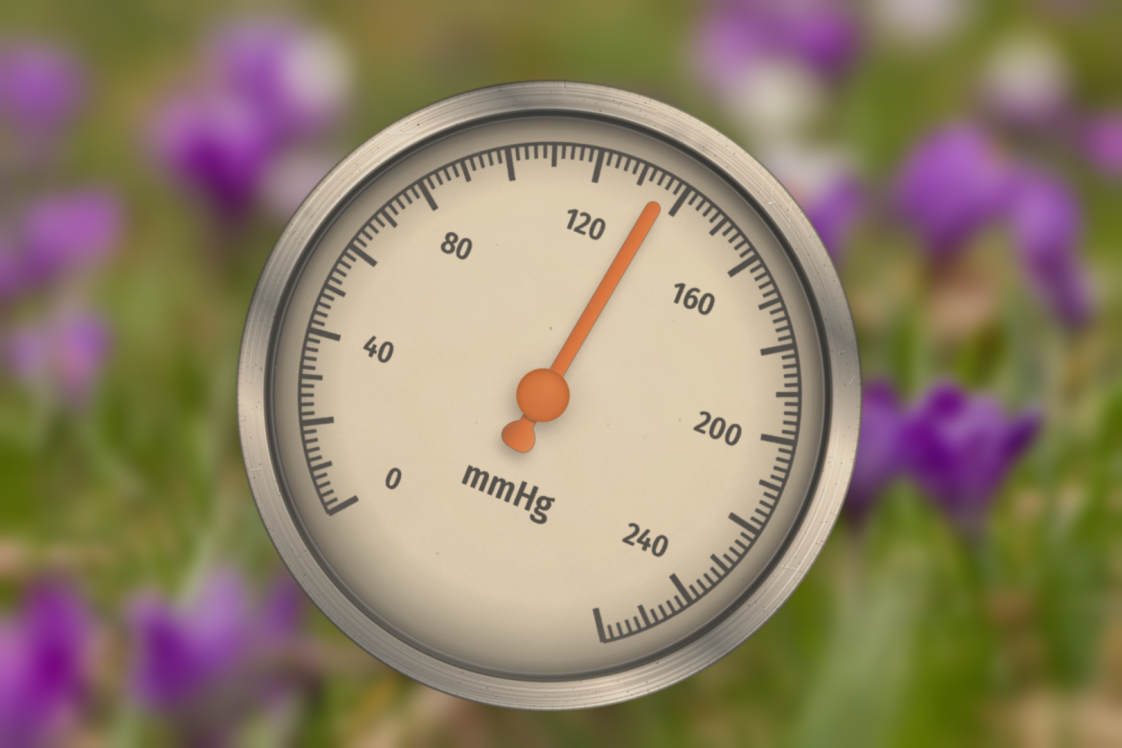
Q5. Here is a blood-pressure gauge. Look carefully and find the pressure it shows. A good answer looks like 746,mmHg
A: 136,mmHg
